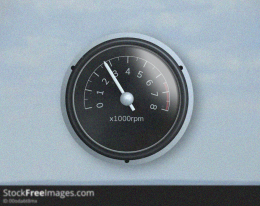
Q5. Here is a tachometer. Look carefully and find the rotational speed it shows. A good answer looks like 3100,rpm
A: 2750,rpm
